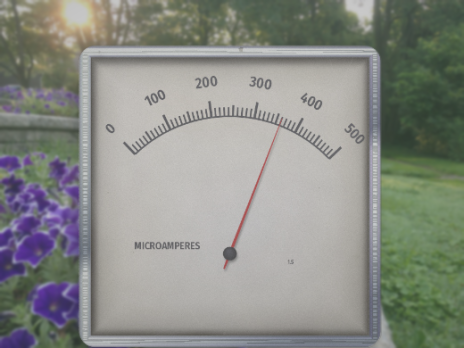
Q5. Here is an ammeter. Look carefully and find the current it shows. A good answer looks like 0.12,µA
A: 360,µA
